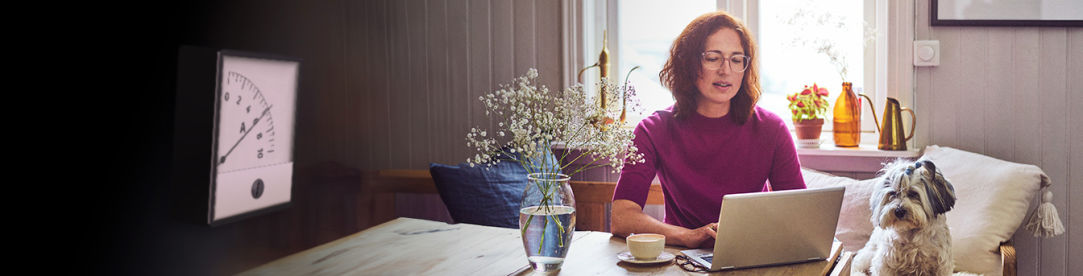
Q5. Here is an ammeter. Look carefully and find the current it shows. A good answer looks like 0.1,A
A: 6,A
